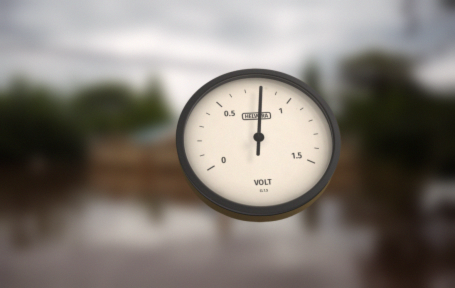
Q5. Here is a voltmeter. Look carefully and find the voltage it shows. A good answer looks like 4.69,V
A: 0.8,V
